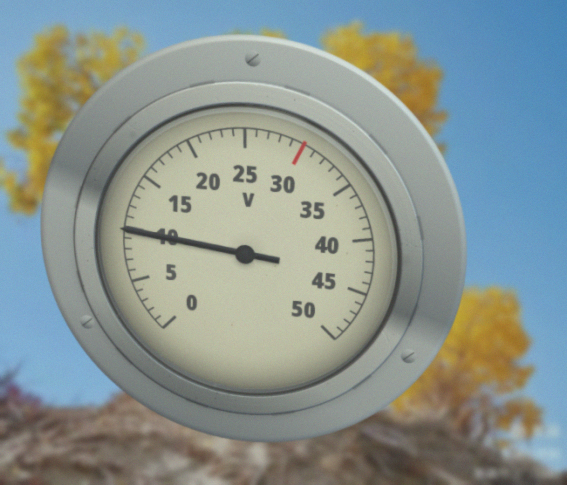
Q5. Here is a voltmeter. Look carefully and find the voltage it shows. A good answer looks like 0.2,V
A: 10,V
